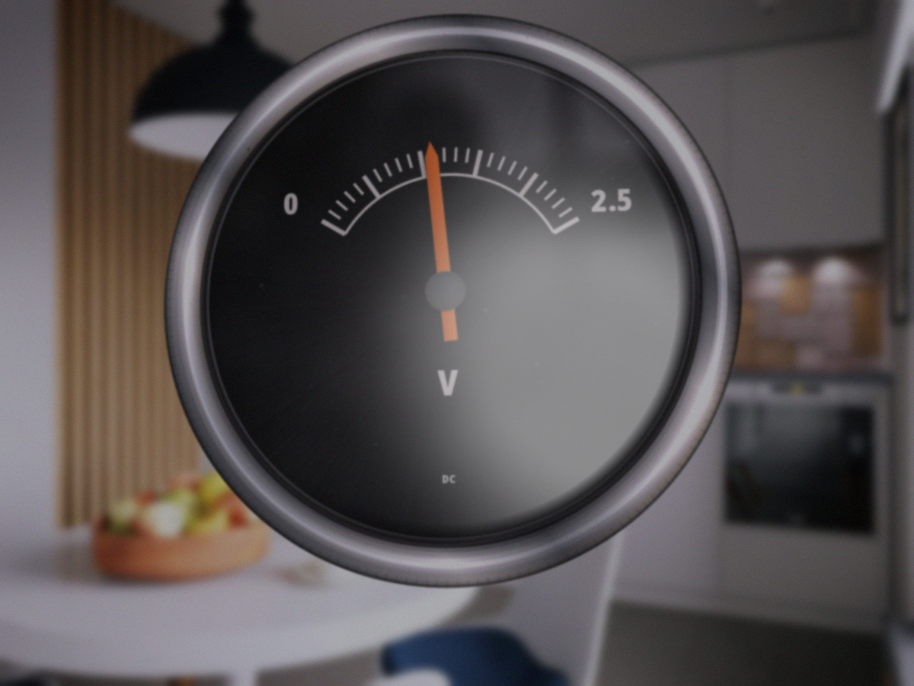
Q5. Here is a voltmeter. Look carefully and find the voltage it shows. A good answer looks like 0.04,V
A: 1.1,V
